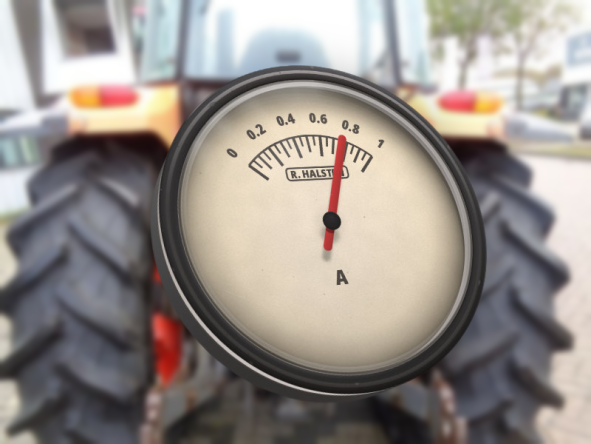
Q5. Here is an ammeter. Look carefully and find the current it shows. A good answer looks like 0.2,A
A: 0.75,A
